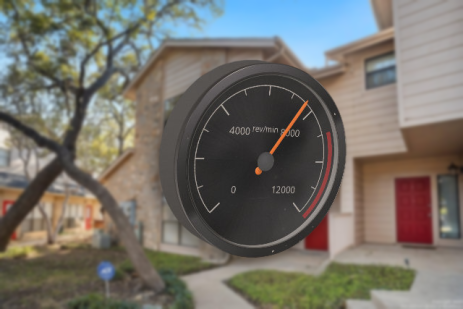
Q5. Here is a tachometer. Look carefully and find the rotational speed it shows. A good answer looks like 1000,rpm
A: 7500,rpm
